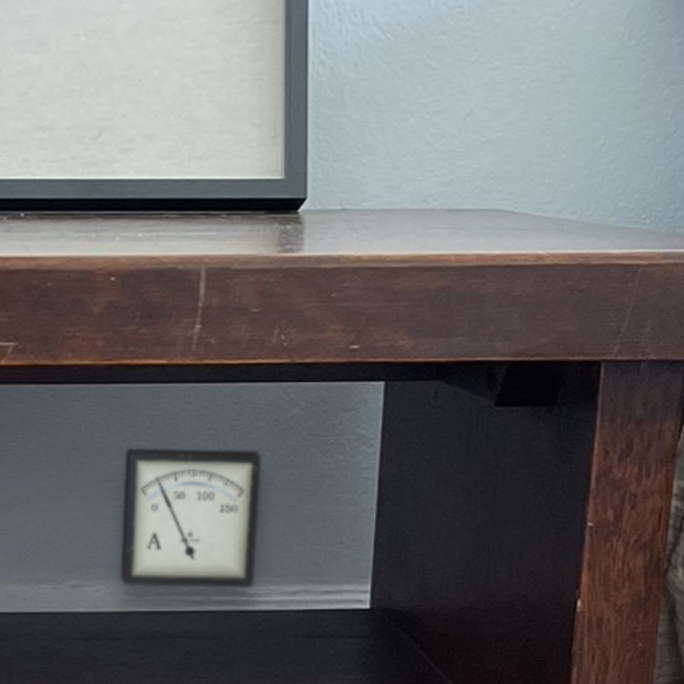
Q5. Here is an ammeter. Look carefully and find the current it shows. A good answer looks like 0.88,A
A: 25,A
